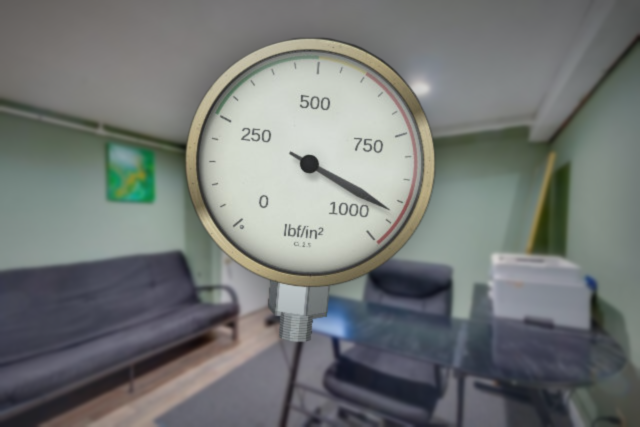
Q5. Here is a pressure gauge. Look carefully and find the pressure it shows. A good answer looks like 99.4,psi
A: 925,psi
